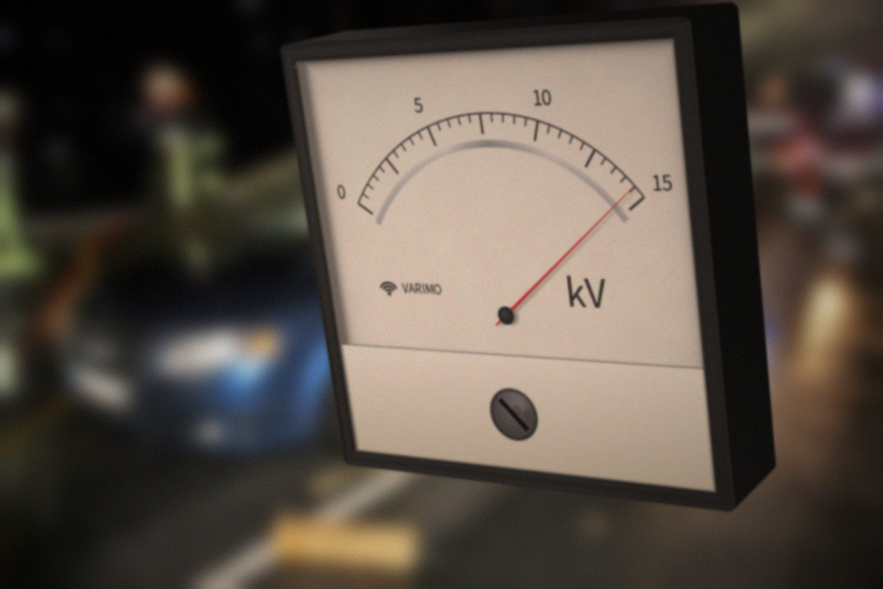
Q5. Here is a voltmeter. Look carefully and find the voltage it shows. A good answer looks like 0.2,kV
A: 14.5,kV
